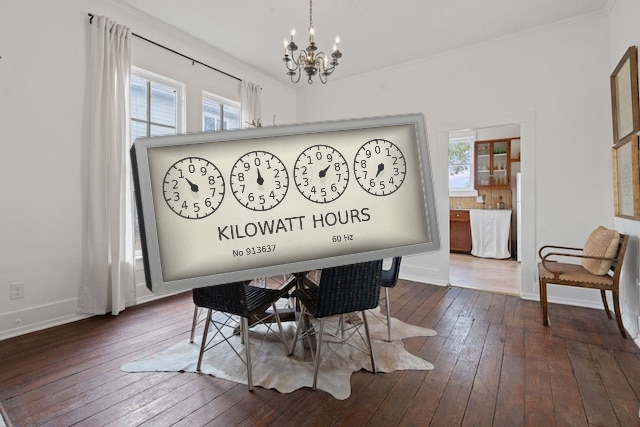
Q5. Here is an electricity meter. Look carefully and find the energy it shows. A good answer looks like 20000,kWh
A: 986,kWh
